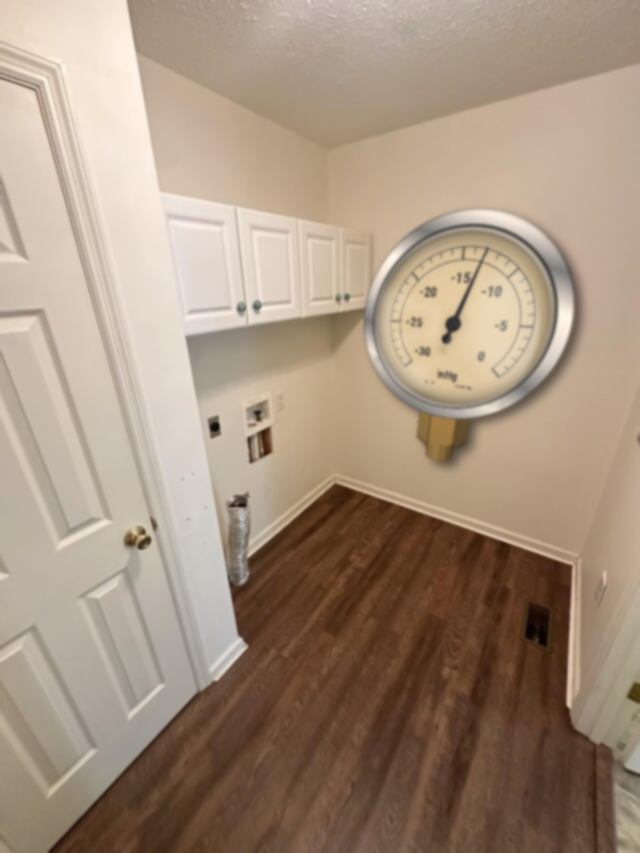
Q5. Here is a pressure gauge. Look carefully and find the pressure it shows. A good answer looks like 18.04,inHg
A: -13,inHg
